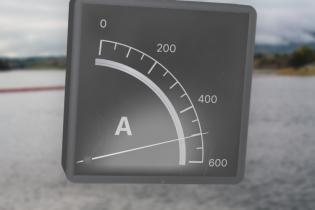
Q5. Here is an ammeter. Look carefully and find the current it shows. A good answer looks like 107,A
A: 500,A
